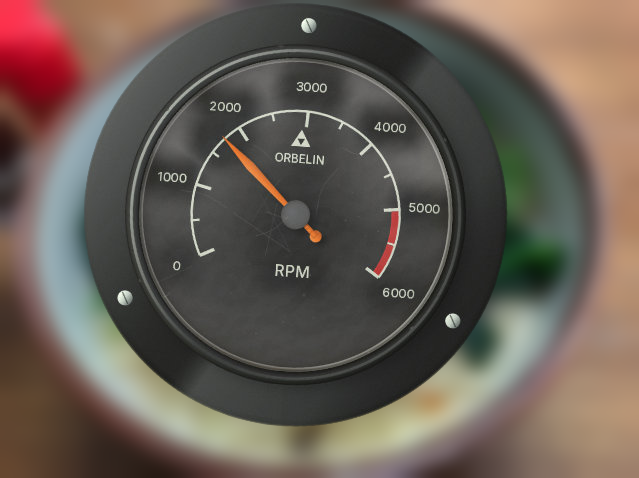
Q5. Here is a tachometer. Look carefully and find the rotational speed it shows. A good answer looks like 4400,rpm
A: 1750,rpm
